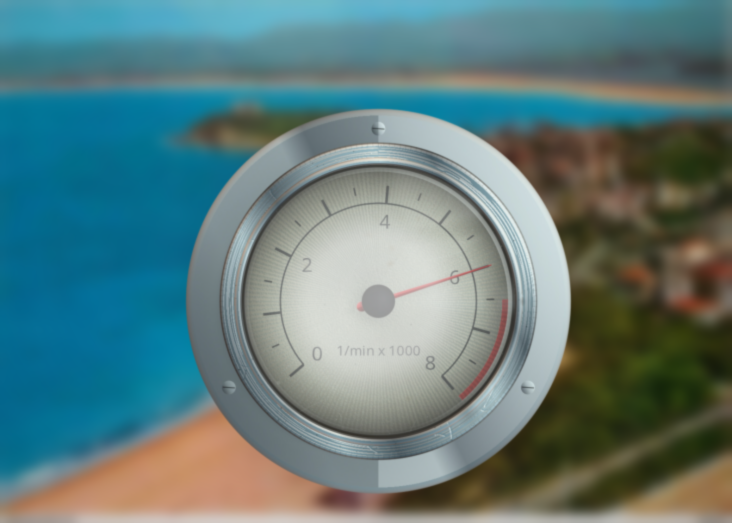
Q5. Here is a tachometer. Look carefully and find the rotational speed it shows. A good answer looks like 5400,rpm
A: 6000,rpm
